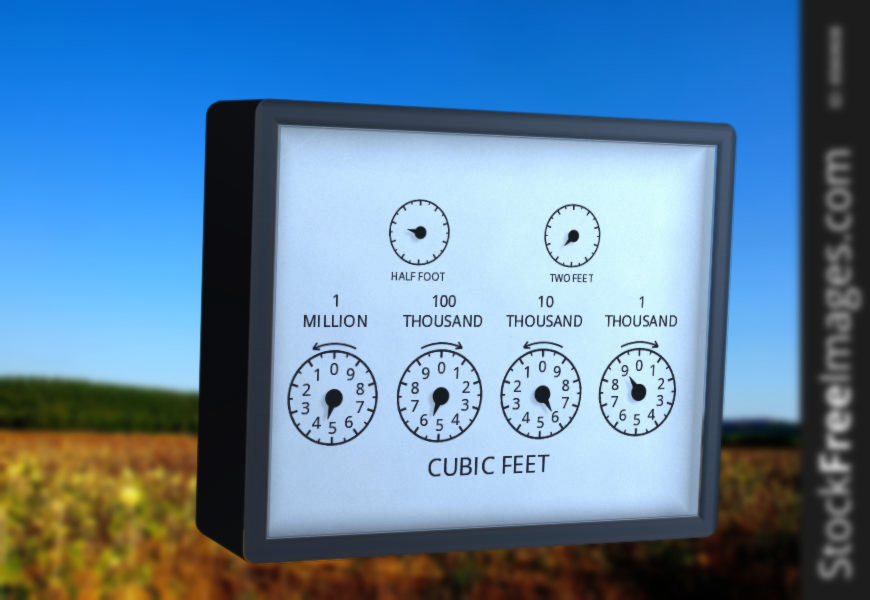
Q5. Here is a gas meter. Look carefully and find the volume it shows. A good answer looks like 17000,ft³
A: 455900,ft³
